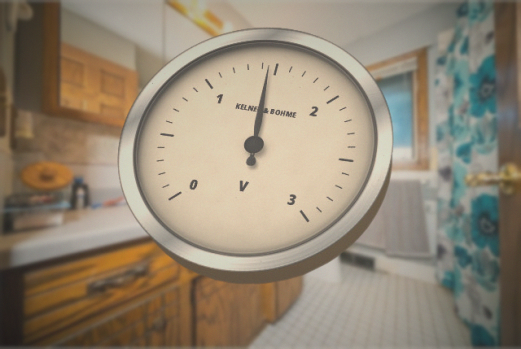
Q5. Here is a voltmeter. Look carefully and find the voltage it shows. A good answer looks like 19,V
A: 1.45,V
